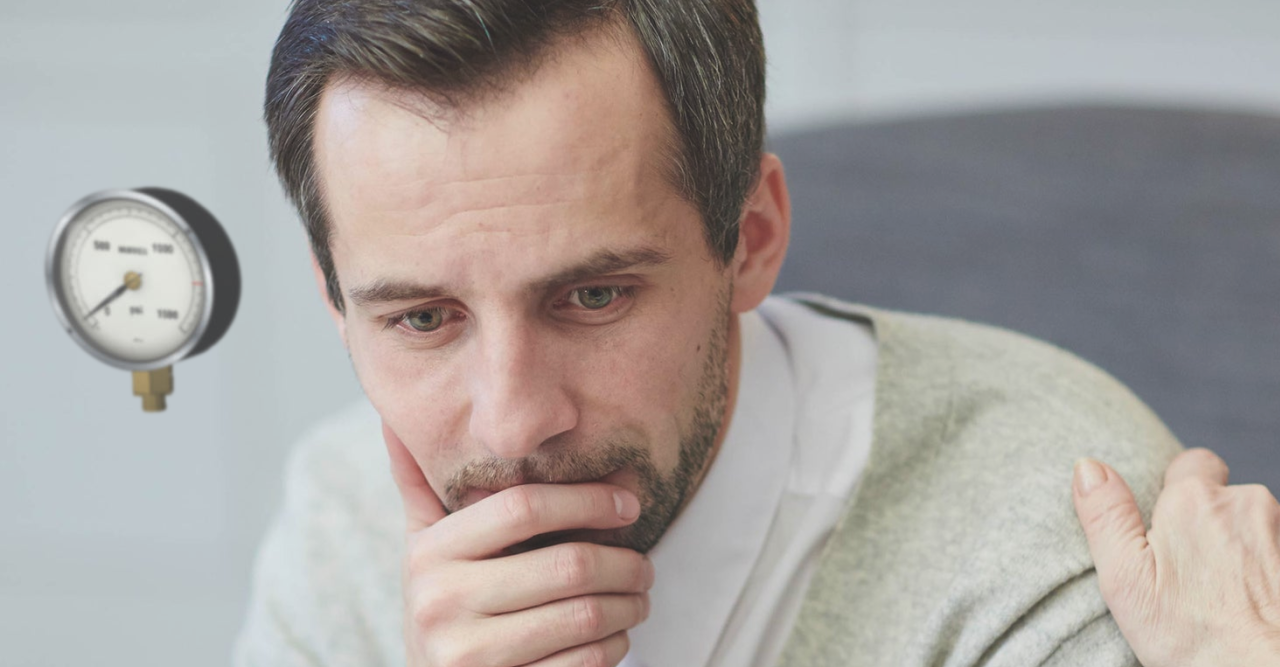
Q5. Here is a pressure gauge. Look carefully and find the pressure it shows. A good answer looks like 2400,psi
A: 50,psi
